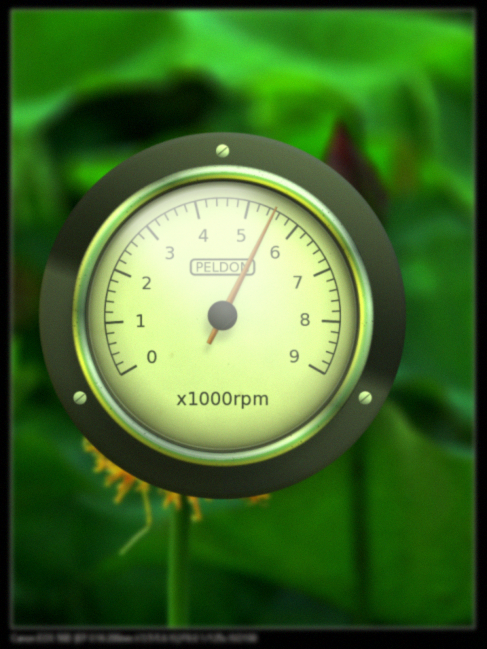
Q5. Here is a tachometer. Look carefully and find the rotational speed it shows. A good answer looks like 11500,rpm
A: 5500,rpm
